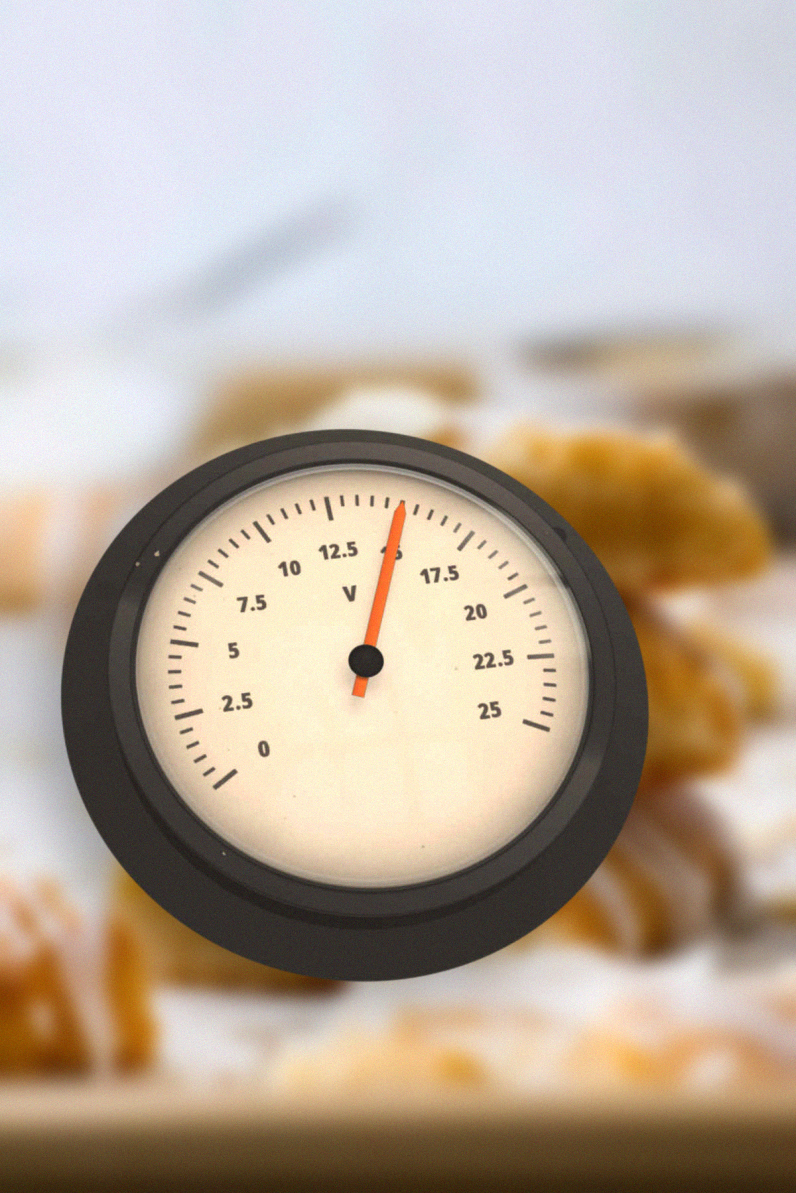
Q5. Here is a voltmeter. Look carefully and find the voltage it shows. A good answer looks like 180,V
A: 15,V
